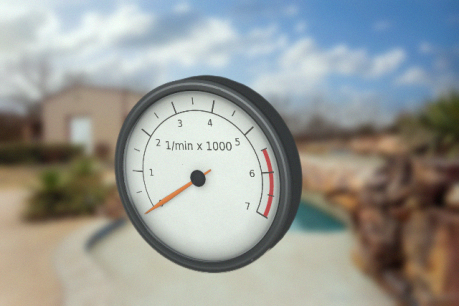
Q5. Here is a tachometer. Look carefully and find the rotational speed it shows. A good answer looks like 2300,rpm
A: 0,rpm
